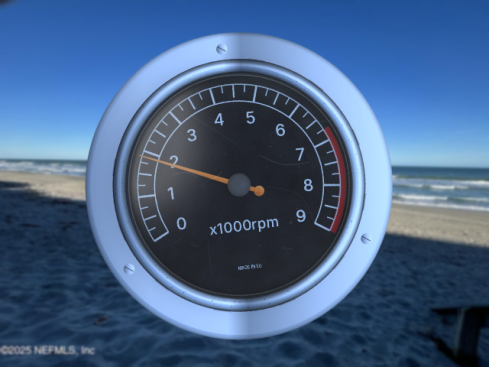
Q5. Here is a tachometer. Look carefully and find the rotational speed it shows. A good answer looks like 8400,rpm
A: 1875,rpm
